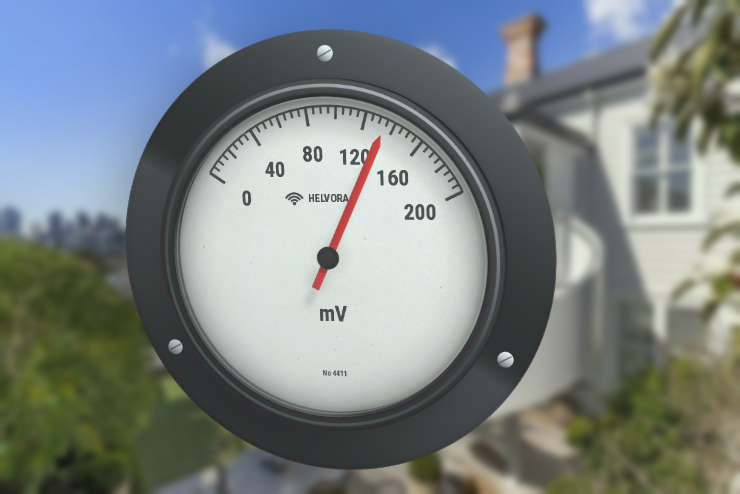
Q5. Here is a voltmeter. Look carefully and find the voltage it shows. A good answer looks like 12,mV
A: 135,mV
